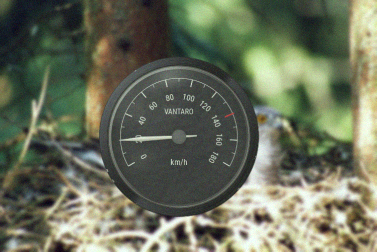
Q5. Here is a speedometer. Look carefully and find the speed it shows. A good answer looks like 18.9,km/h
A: 20,km/h
